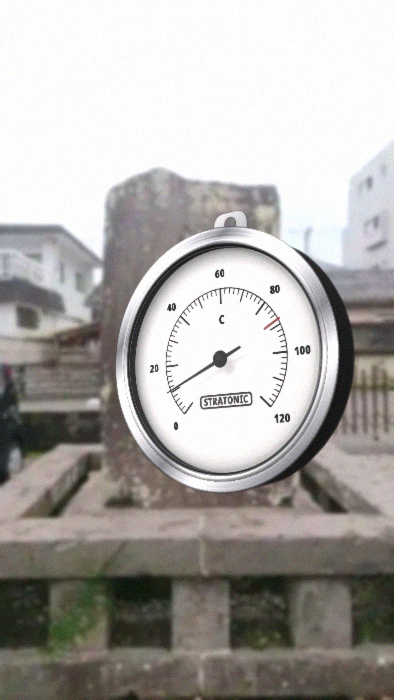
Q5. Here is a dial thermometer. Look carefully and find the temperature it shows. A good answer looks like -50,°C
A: 10,°C
